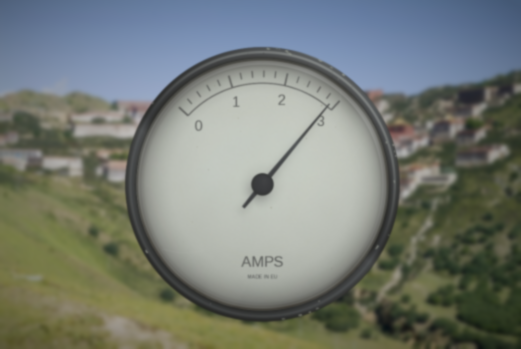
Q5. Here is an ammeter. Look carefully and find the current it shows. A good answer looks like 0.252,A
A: 2.9,A
